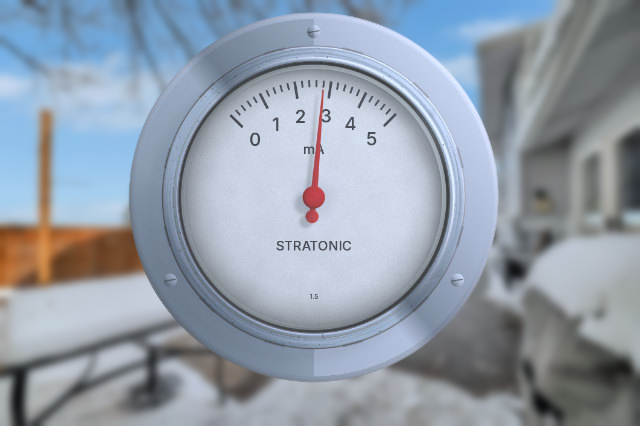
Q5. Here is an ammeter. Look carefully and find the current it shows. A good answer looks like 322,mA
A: 2.8,mA
